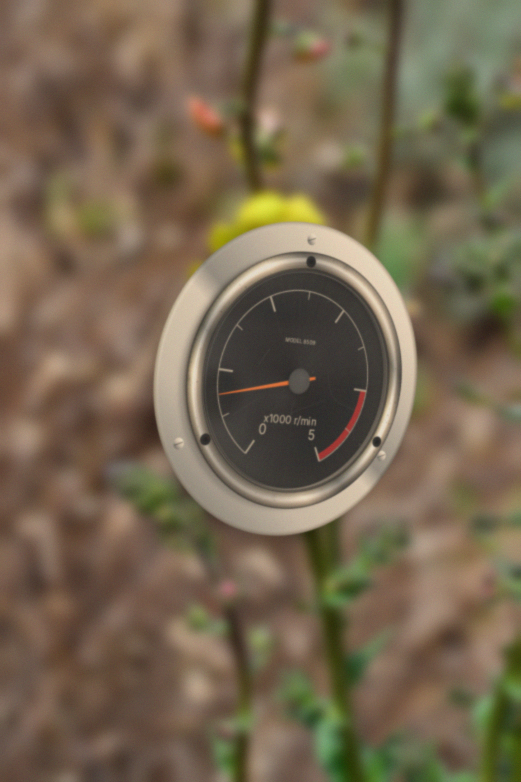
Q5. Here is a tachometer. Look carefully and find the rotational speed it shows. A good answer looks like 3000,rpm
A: 750,rpm
